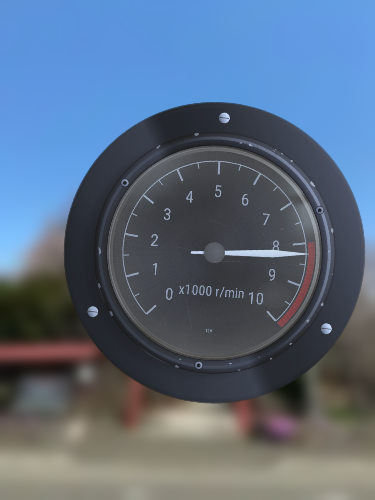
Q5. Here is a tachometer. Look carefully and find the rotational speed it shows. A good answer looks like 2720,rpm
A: 8250,rpm
